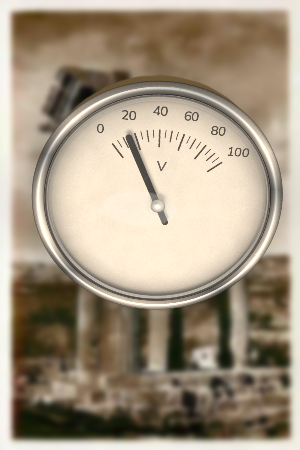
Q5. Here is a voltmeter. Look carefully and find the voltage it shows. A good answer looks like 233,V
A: 15,V
